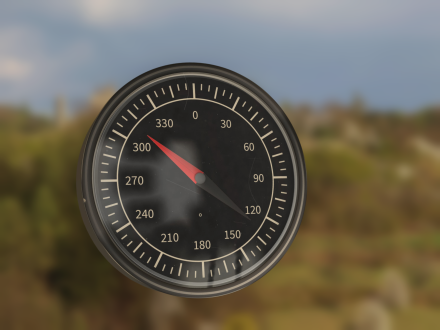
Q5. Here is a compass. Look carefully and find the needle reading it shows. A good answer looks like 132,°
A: 310,°
